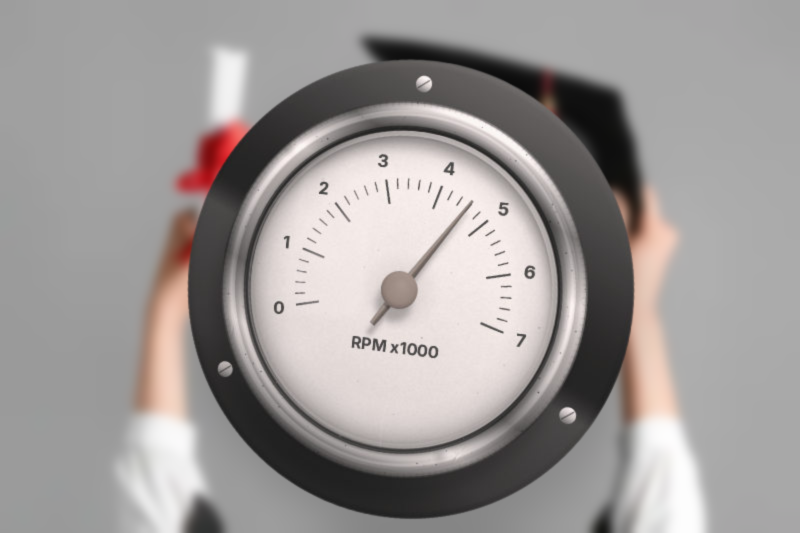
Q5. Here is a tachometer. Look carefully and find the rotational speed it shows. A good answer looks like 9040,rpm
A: 4600,rpm
